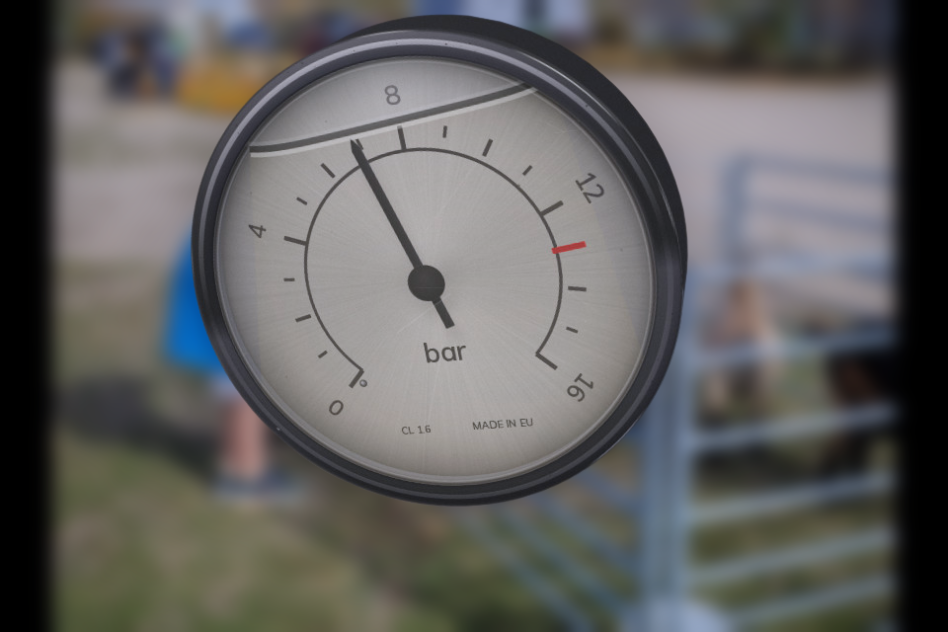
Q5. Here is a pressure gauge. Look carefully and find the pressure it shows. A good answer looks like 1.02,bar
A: 7,bar
